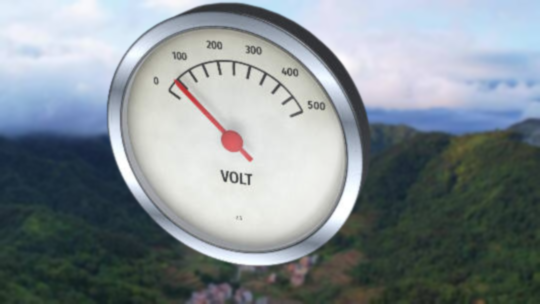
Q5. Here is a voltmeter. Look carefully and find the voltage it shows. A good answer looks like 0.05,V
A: 50,V
